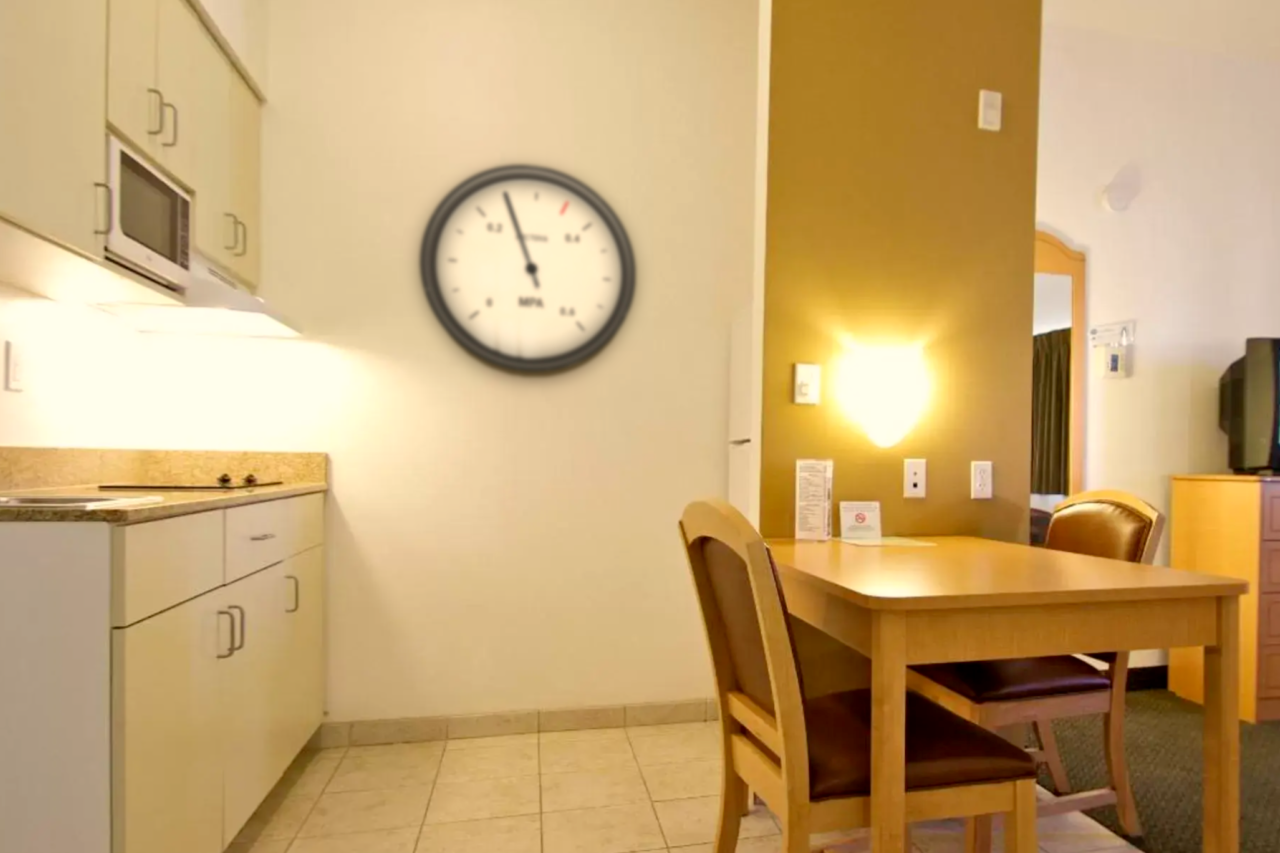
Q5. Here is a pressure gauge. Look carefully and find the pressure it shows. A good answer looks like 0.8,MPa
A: 0.25,MPa
